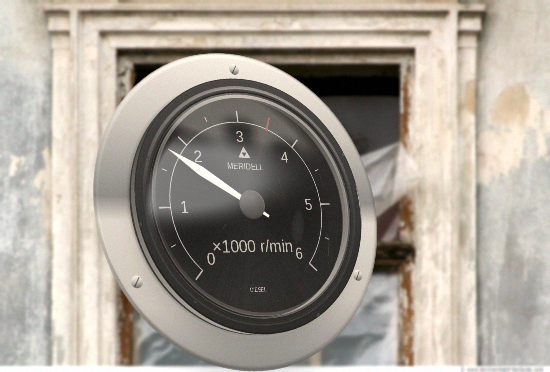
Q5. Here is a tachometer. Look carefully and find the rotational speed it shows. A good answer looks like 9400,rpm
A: 1750,rpm
